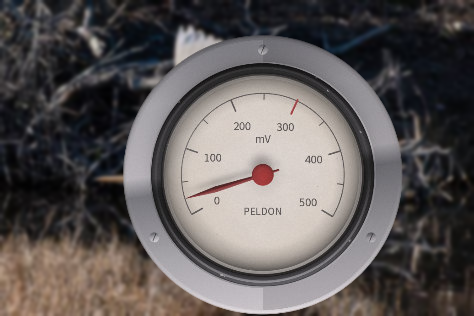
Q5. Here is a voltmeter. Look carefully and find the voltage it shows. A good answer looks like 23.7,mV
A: 25,mV
